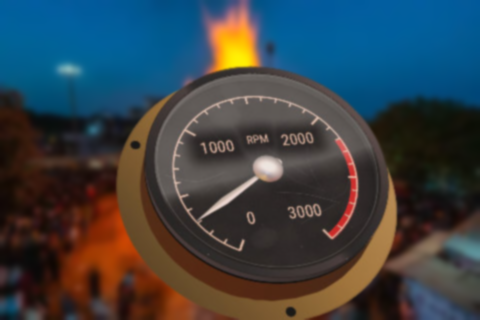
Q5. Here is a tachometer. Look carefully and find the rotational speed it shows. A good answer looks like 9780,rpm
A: 300,rpm
